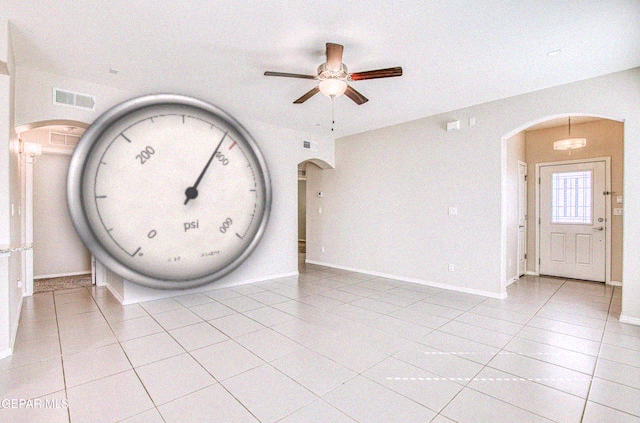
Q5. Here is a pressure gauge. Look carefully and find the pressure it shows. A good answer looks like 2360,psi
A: 375,psi
